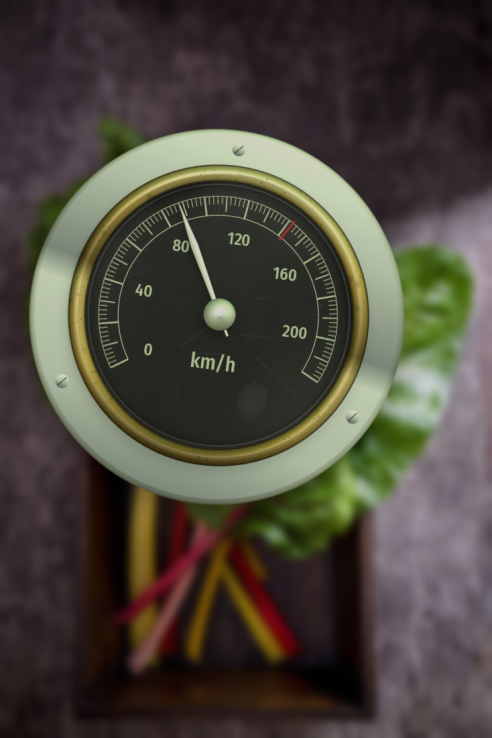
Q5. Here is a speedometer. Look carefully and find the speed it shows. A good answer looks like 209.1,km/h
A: 88,km/h
